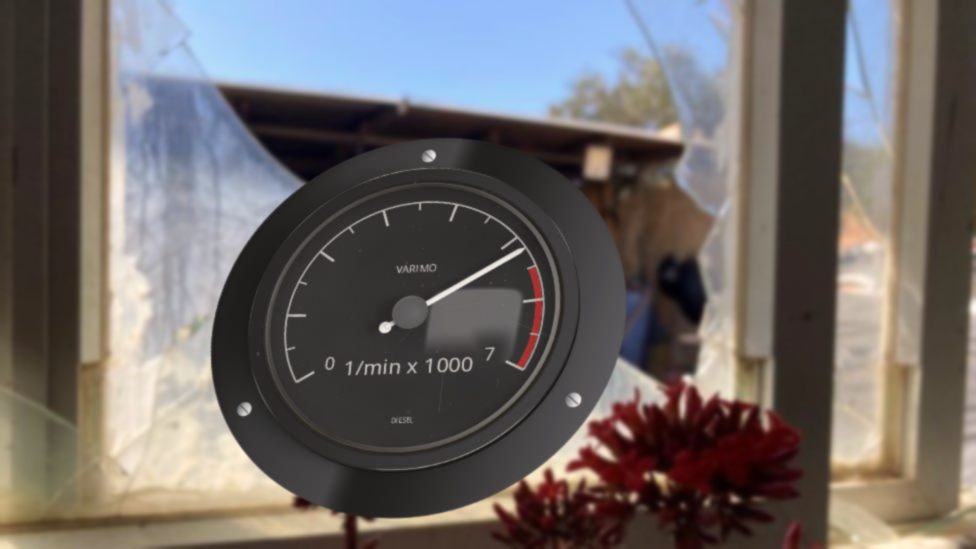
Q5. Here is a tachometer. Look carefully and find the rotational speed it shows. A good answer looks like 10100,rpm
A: 5250,rpm
